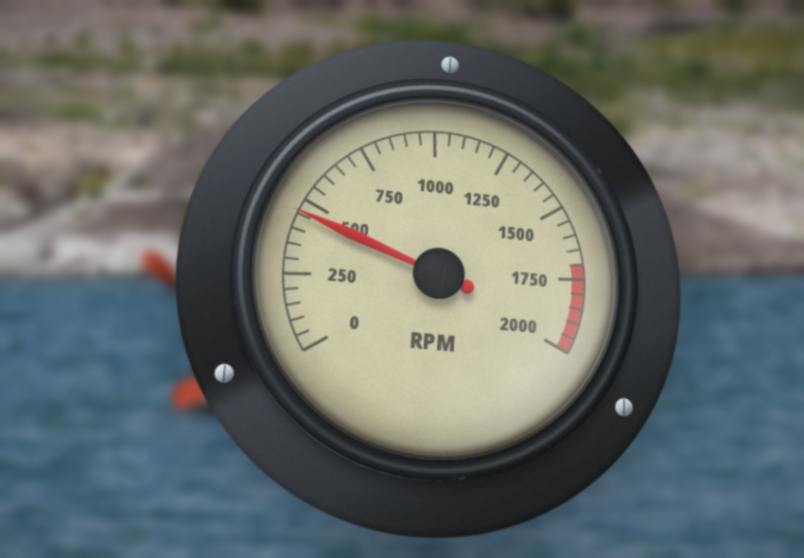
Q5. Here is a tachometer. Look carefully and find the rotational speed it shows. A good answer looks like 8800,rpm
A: 450,rpm
